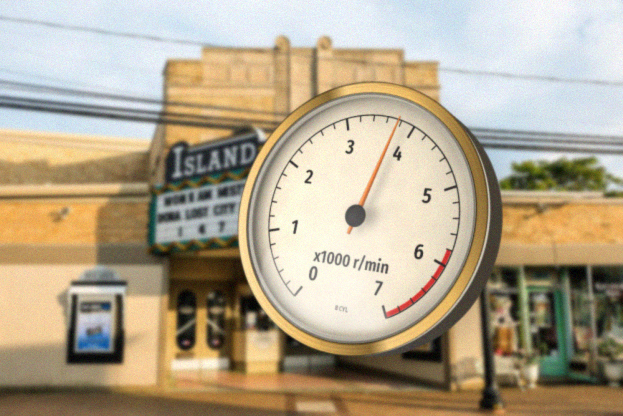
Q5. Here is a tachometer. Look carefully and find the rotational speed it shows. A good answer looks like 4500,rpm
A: 3800,rpm
